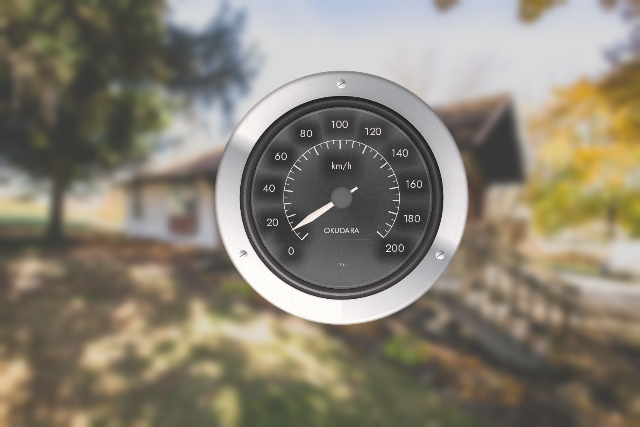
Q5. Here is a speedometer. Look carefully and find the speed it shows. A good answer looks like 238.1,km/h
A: 10,km/h
